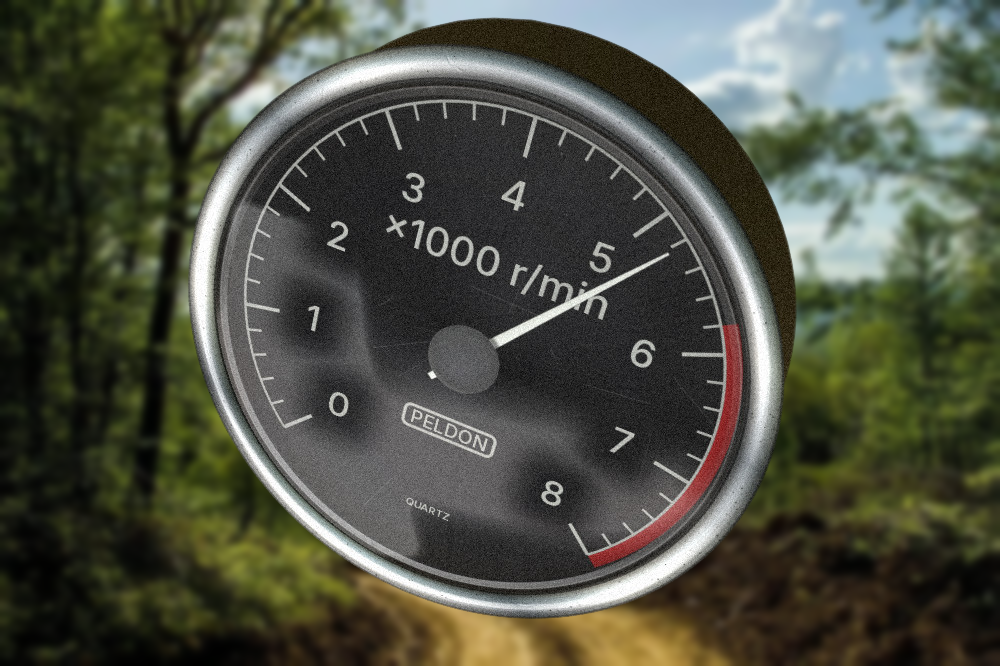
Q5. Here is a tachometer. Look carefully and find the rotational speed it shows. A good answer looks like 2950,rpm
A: 5200,rpm
